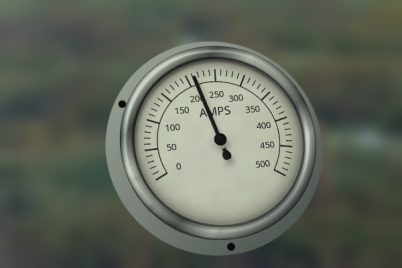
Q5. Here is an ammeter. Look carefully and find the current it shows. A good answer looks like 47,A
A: 210,A
